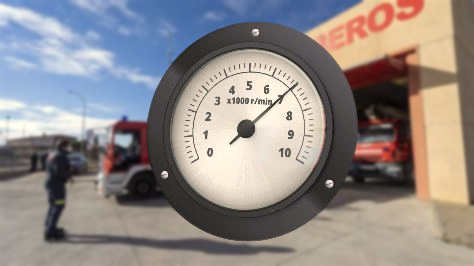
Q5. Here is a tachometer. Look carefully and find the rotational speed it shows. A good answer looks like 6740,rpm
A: 7000,rpm
